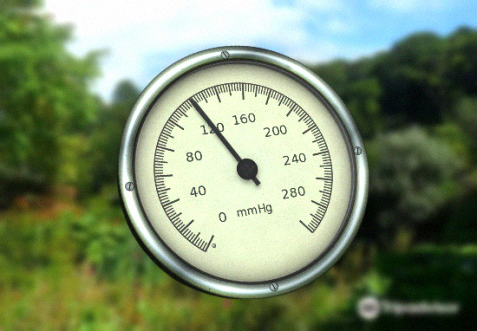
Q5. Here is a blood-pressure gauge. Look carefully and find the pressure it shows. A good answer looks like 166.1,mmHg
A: 120,mmHg
